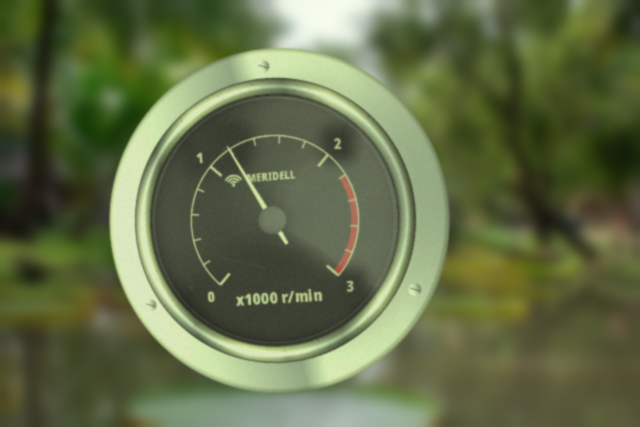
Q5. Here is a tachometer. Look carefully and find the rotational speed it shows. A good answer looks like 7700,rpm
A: 1200,rpm
